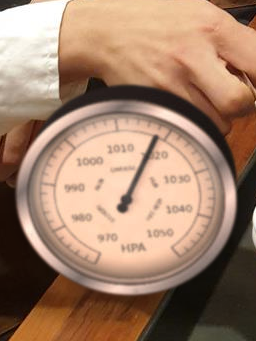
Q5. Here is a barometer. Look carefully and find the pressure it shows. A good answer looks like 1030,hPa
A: 1018,hPa
